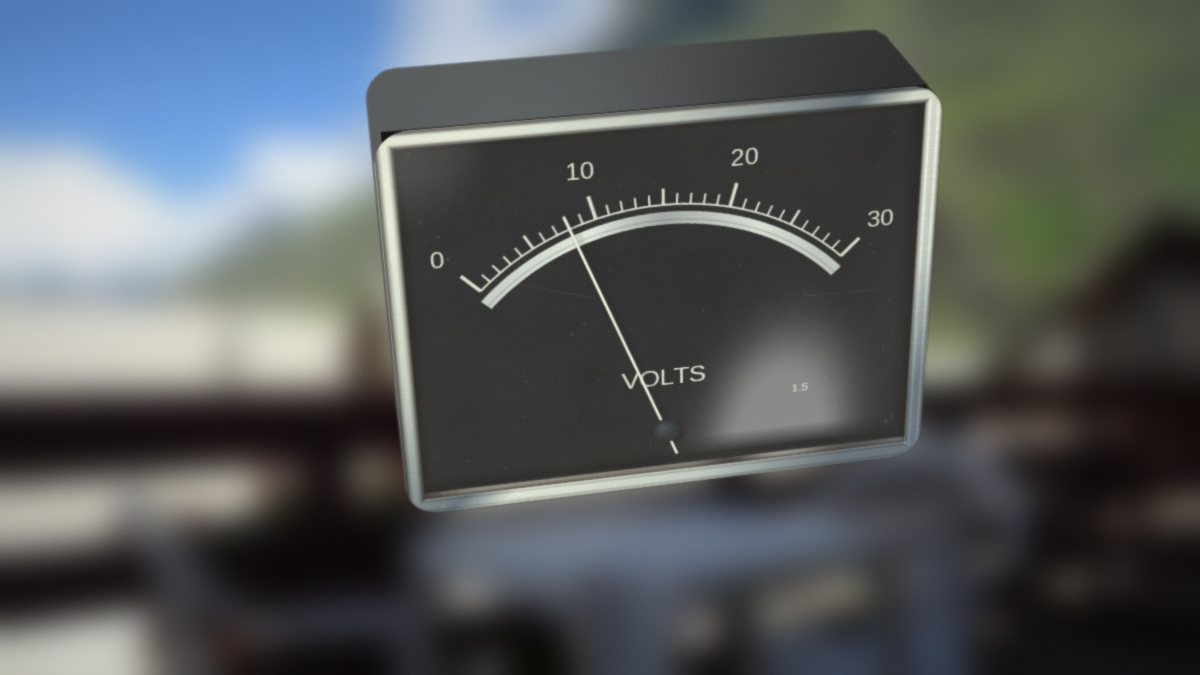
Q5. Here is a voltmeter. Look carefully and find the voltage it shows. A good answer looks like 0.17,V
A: 8,V
